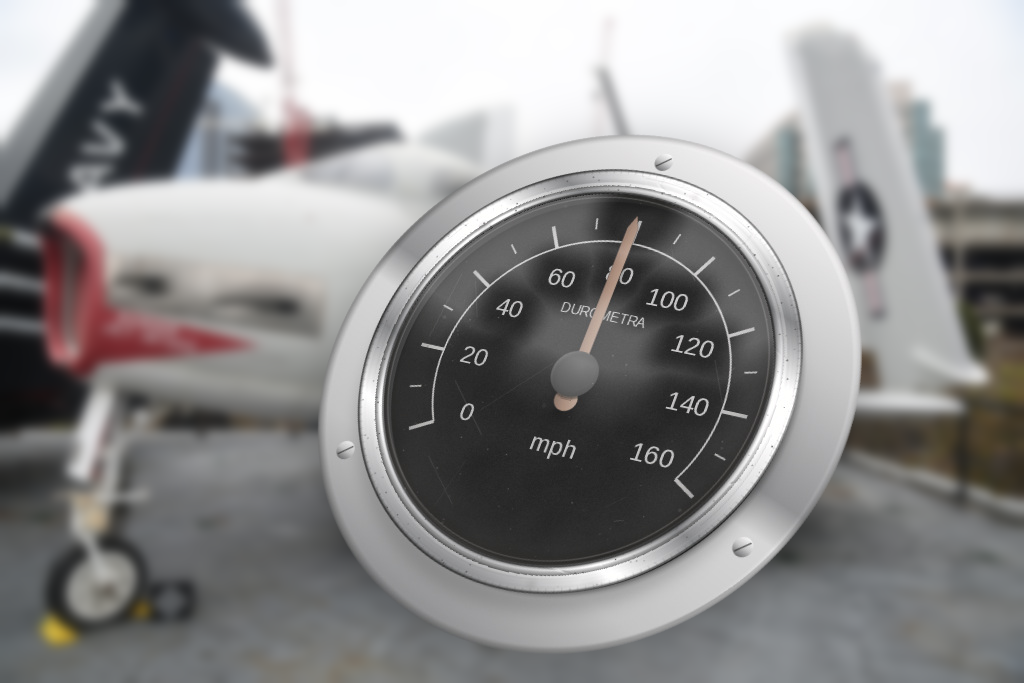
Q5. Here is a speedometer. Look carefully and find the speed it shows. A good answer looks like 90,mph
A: 80,mph
